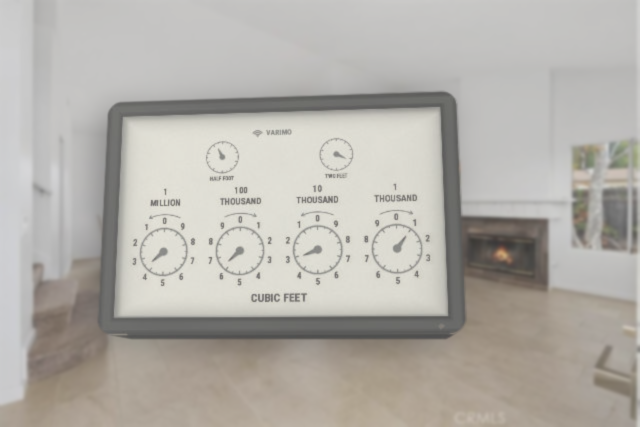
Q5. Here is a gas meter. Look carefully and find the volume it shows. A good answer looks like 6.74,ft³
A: 363100,ft³
